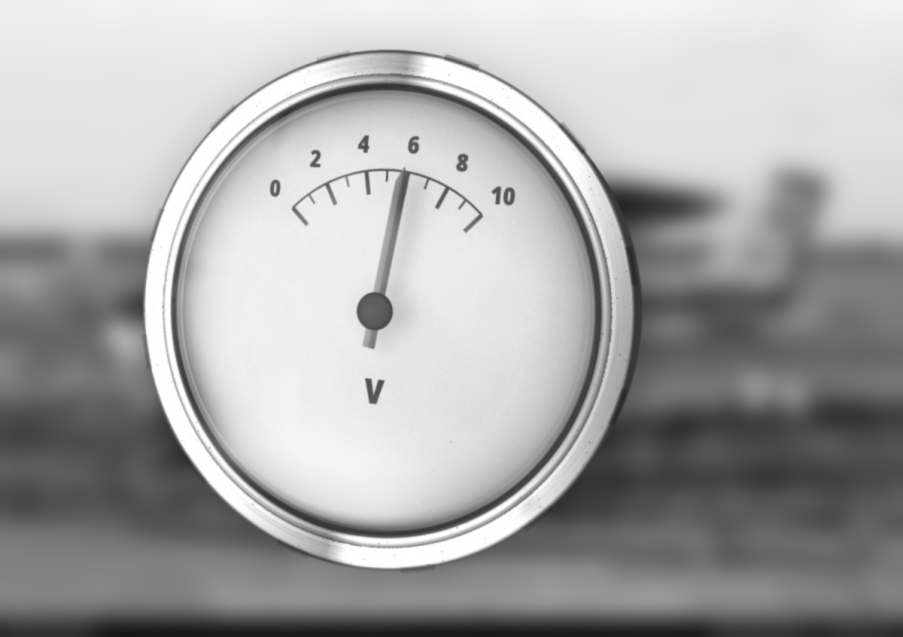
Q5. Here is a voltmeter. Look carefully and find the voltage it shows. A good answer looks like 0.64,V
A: 6,V
